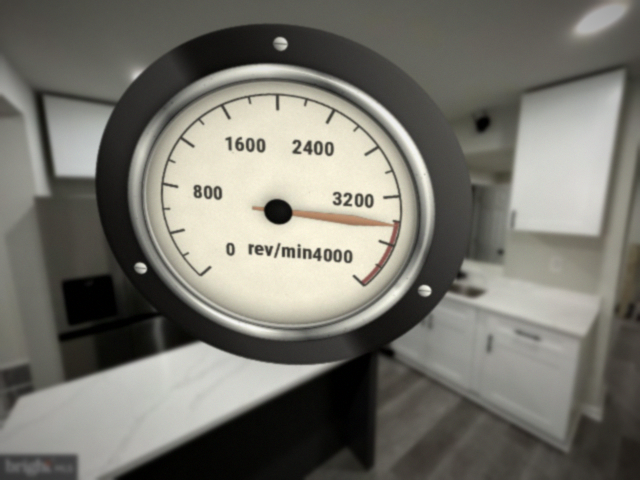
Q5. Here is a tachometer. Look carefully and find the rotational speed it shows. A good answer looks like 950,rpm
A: 3400,rpm
